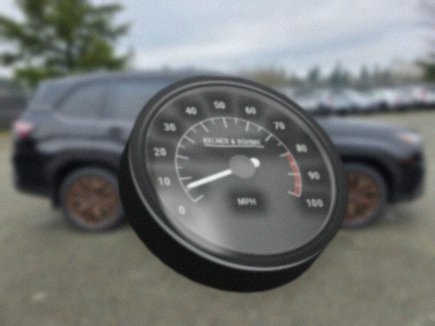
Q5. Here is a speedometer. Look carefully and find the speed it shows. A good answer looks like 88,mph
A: 5,mph
